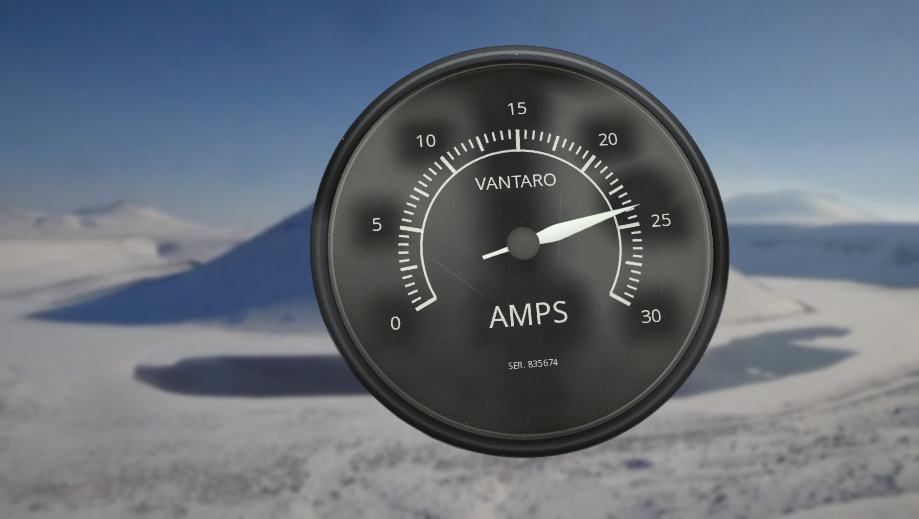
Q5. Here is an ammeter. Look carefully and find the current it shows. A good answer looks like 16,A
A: 24,A
